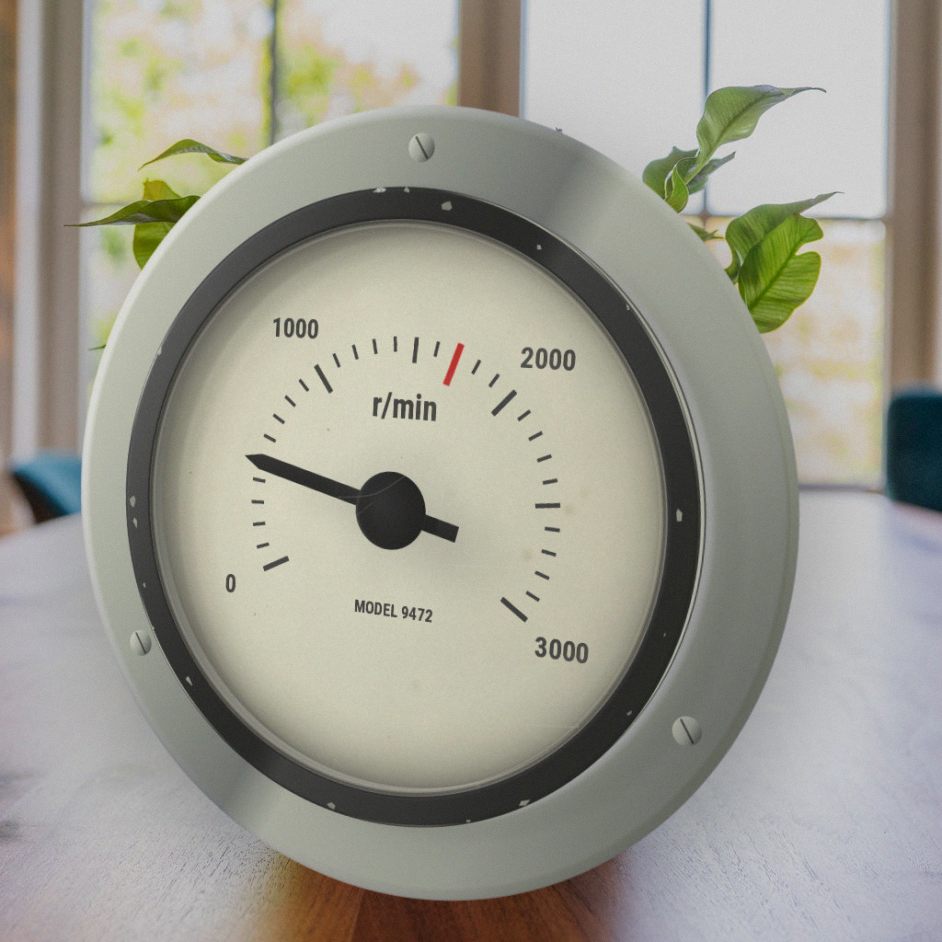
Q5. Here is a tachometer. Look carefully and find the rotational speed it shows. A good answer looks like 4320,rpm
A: 500,rpm
